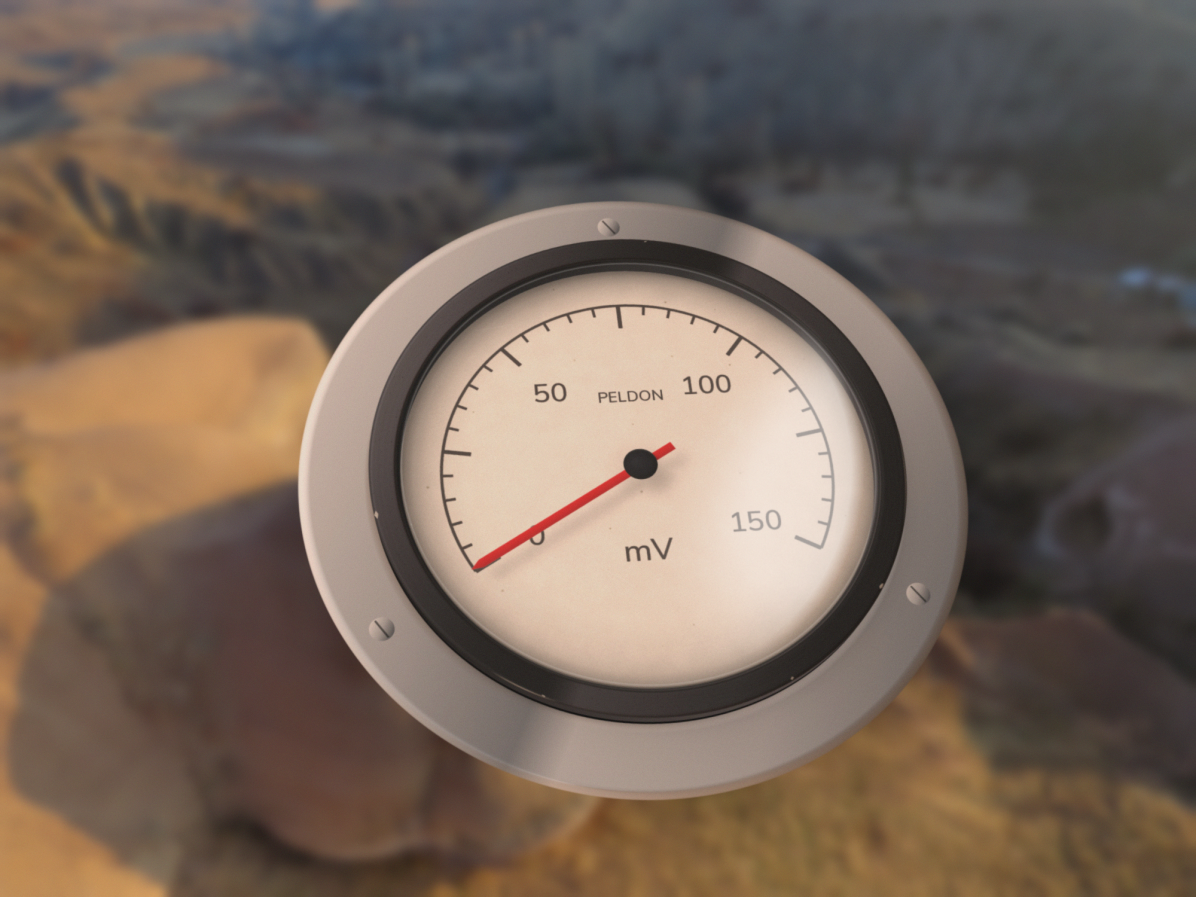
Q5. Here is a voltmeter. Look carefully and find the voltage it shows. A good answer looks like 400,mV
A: 0,mV
